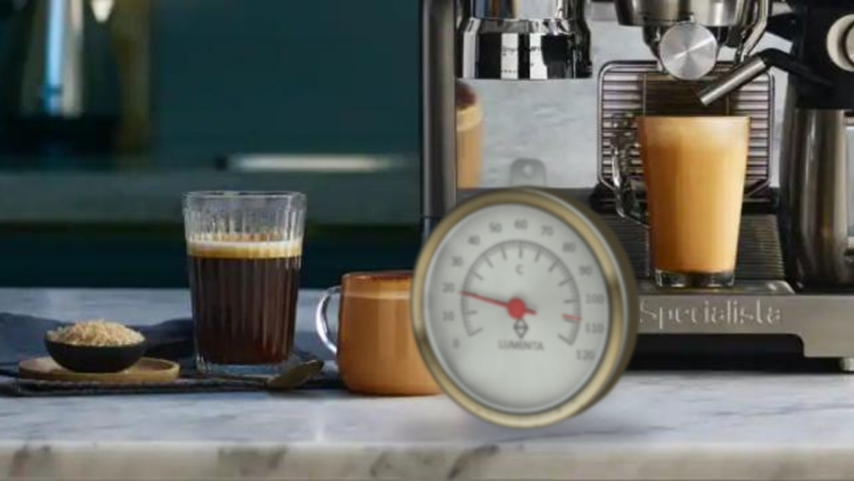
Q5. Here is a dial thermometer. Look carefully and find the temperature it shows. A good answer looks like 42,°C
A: 20,°C
